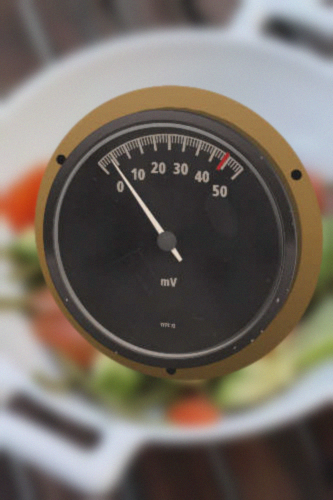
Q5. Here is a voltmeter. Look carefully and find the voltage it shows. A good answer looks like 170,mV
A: 5,mV
